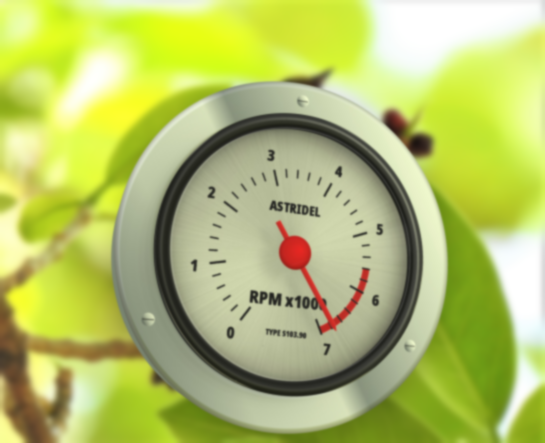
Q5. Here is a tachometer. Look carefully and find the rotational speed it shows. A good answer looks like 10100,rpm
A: 6800,rpm
